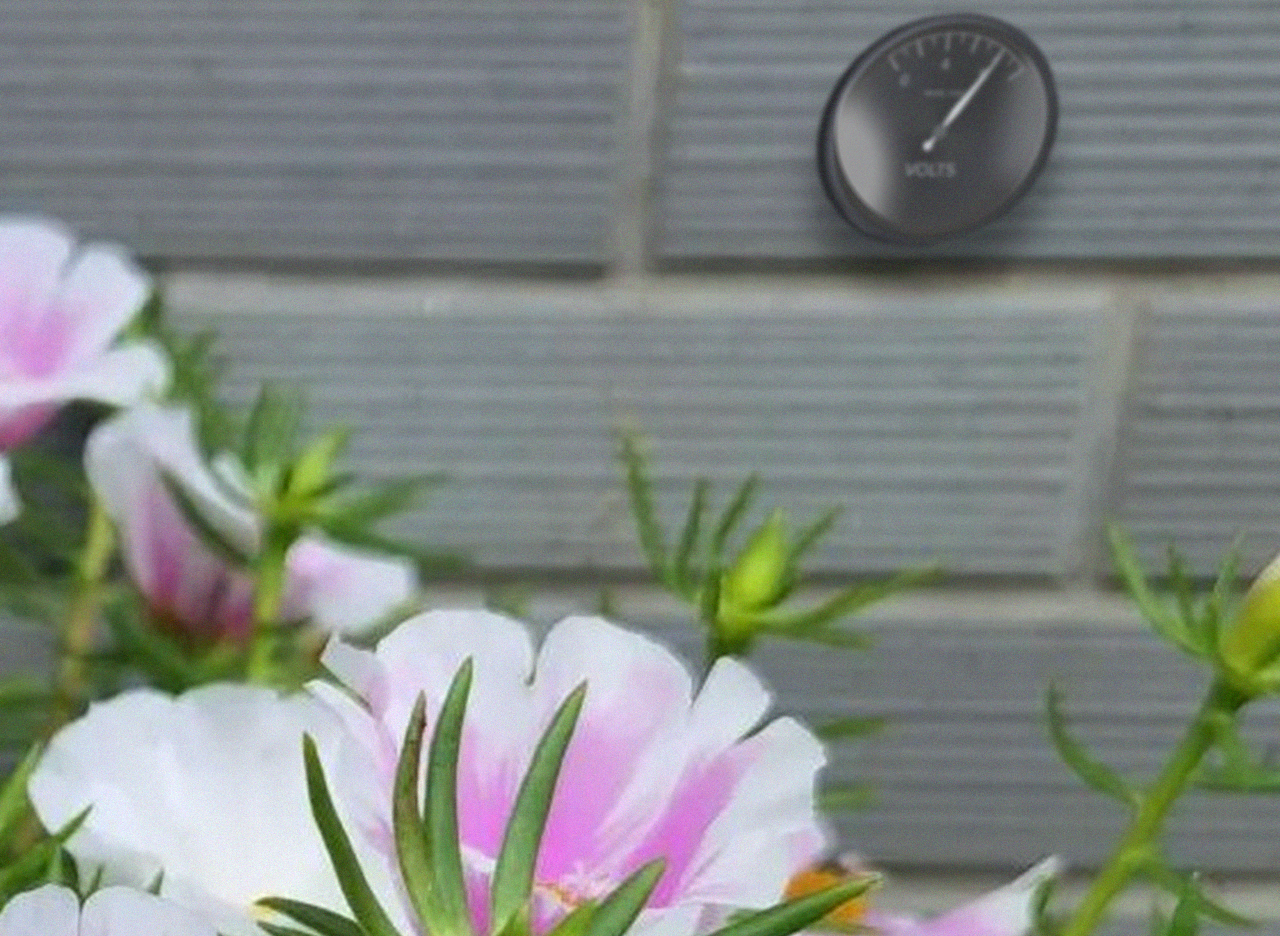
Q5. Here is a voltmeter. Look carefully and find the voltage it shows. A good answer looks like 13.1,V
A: 8,V
